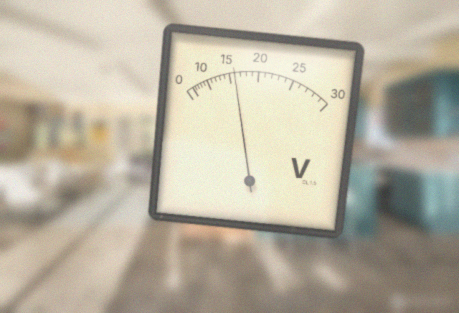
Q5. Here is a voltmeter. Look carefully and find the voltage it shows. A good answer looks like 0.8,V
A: 16,V
